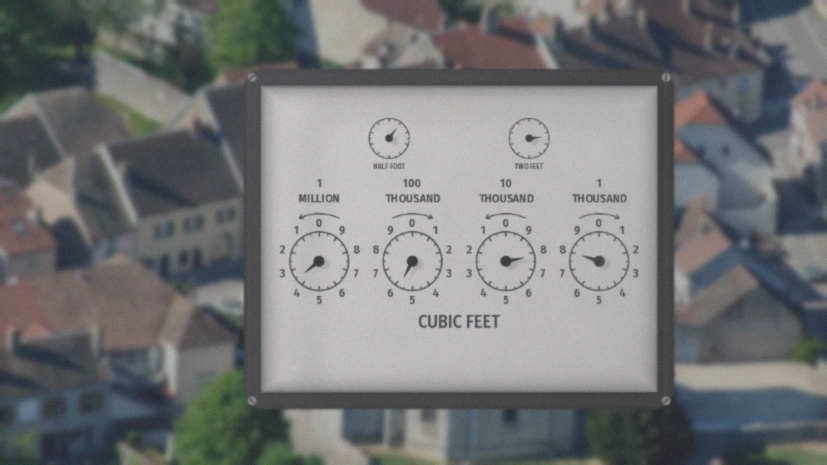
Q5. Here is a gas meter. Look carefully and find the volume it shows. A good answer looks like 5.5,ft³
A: 357800,ft³
